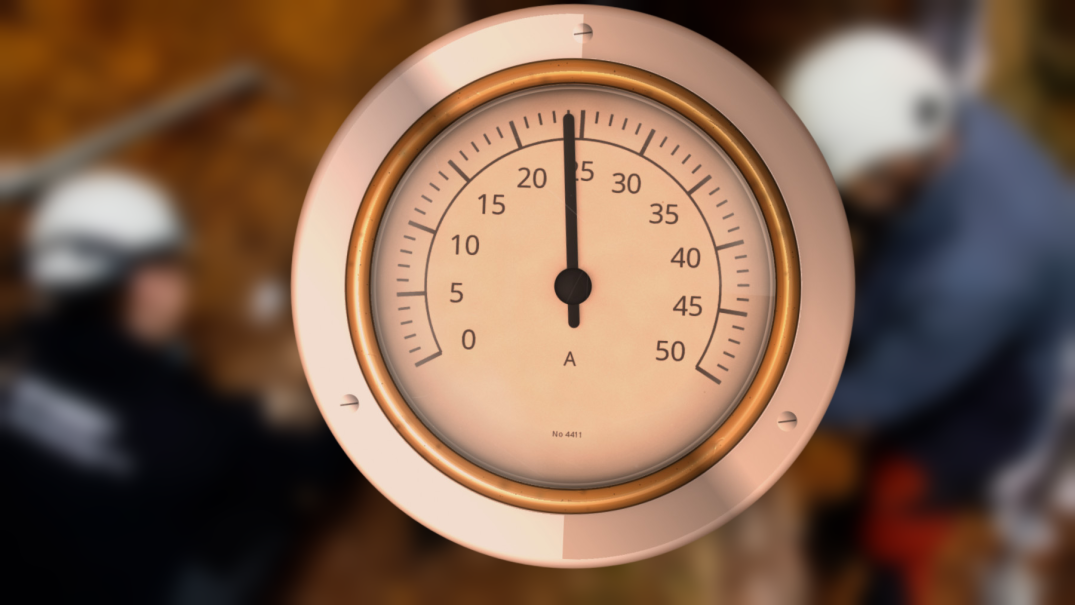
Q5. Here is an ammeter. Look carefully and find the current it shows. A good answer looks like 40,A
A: 24,A
